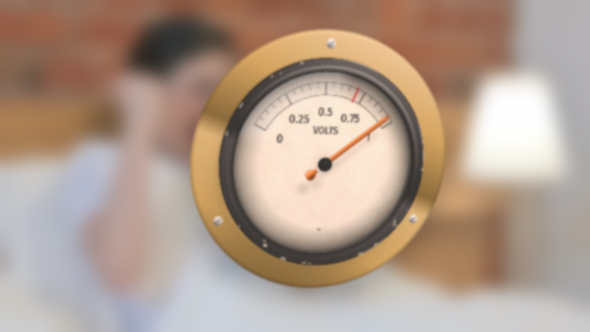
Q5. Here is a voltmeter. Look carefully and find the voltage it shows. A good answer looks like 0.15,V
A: 0.95,V
